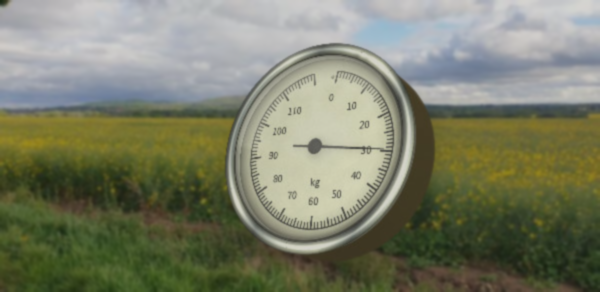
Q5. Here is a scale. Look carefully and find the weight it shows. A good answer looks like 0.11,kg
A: 30,kg
